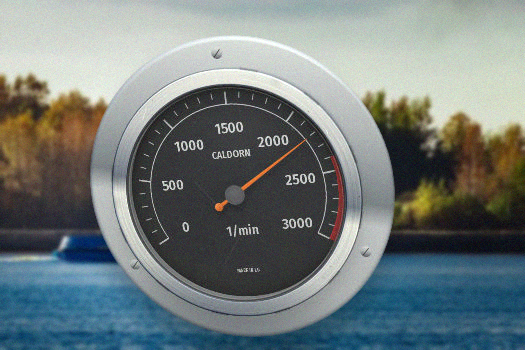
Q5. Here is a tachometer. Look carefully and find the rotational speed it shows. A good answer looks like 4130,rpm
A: 2200,rpm
